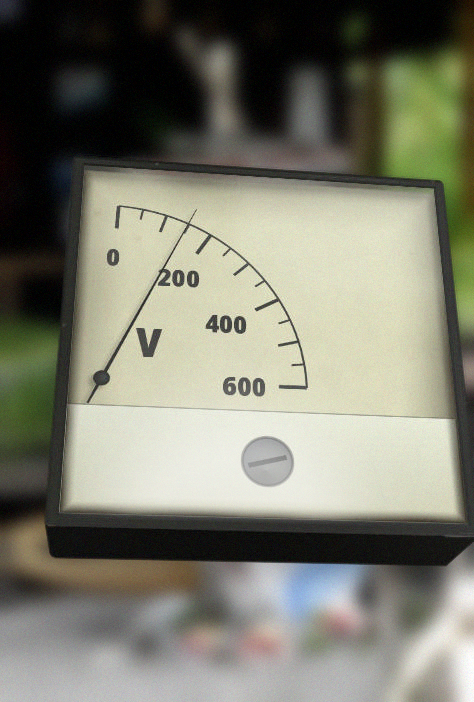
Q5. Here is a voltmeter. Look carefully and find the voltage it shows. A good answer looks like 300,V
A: 150,V
